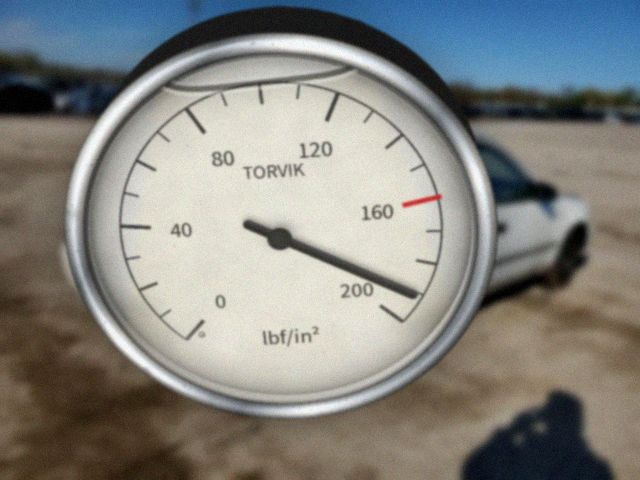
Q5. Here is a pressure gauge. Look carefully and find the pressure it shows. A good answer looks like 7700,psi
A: 190,psi
